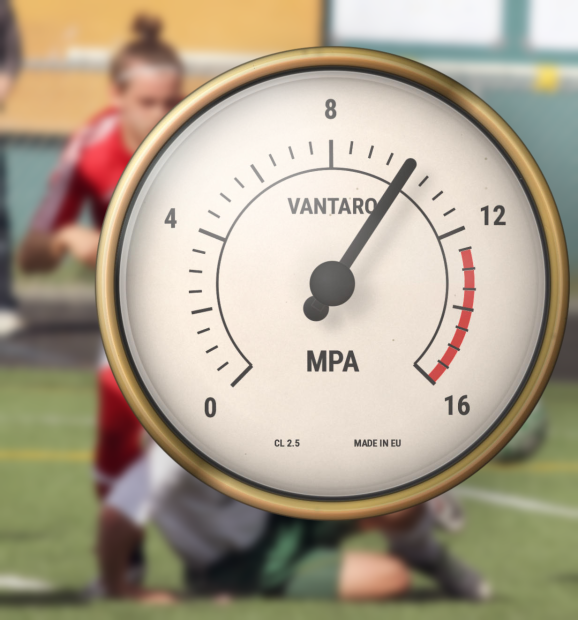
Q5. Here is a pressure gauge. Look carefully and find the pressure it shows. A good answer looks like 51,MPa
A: 10,MPa
